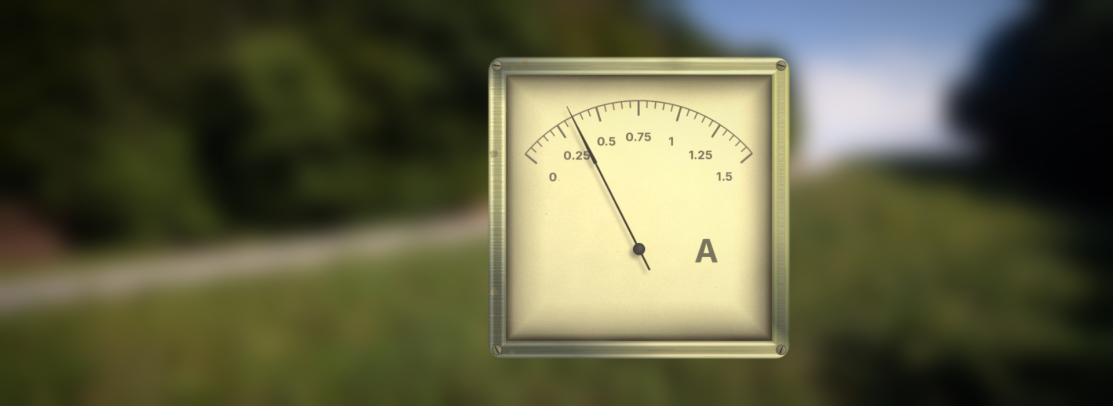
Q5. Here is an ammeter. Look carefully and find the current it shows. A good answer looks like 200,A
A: 0.35,A
